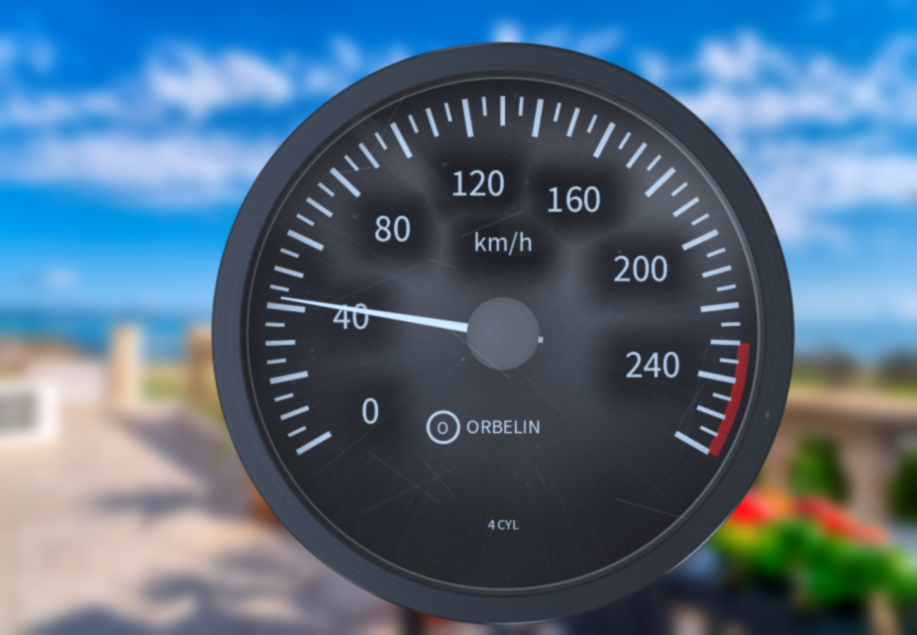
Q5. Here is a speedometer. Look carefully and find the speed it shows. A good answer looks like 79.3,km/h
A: 42.5,km/h
